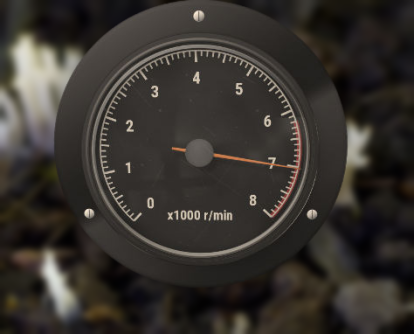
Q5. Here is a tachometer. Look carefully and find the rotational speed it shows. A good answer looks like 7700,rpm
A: 7000,rpm
